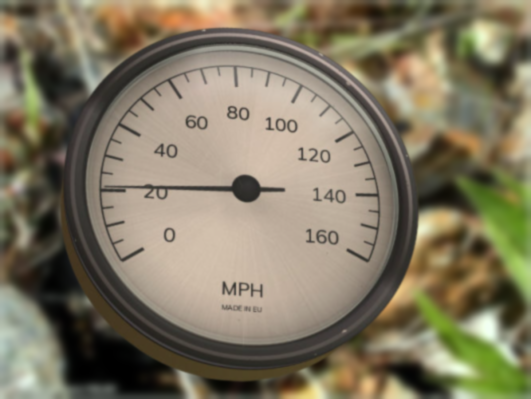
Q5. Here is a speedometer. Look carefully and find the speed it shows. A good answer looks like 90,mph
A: 20,mph
